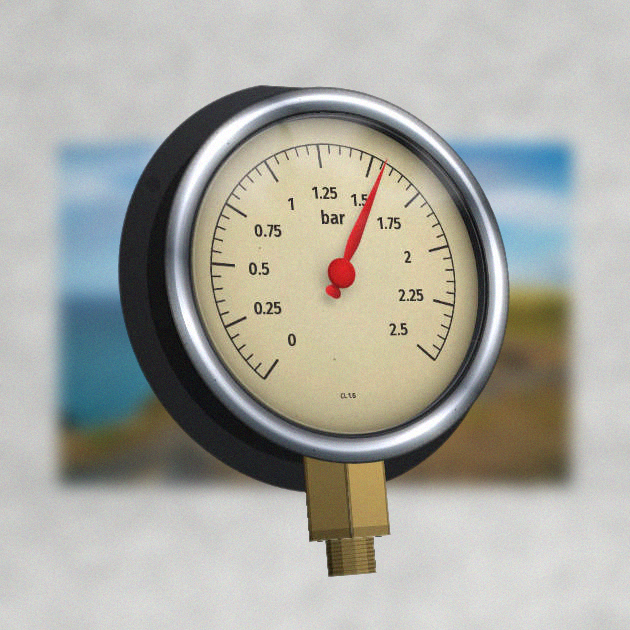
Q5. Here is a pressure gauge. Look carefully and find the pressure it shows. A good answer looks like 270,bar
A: 1.55,bar
